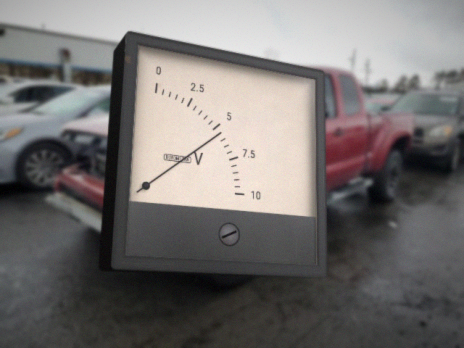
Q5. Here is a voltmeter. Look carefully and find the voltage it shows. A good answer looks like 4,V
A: 5.5,V
